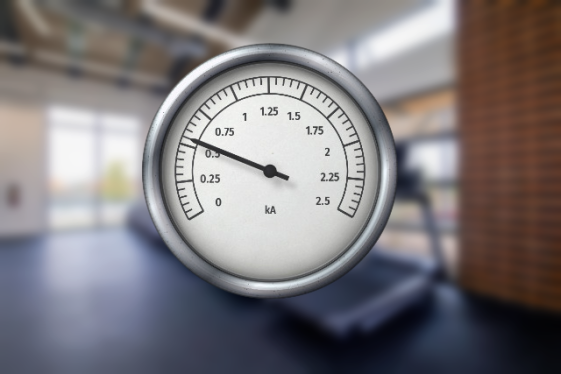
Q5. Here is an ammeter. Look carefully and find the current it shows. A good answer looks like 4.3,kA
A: 0.55,kA
